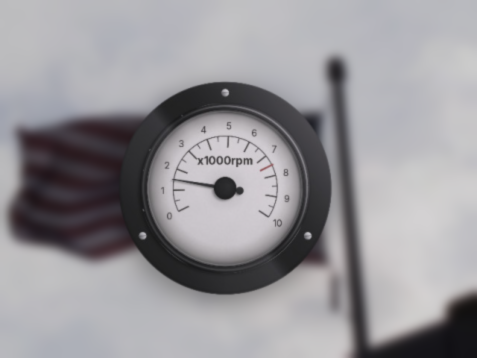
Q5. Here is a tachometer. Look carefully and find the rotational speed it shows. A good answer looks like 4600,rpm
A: 1500,rpm
